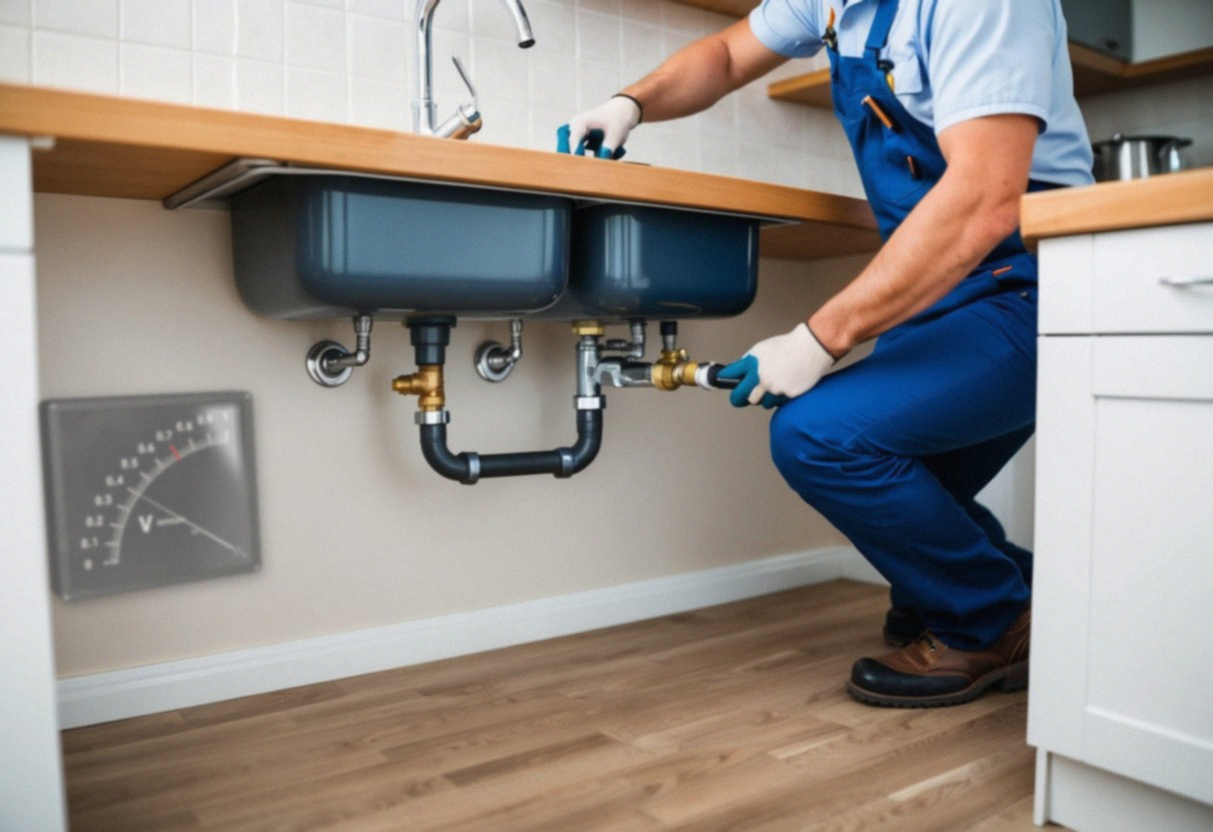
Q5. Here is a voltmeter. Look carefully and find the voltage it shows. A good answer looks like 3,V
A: 0.4,V
